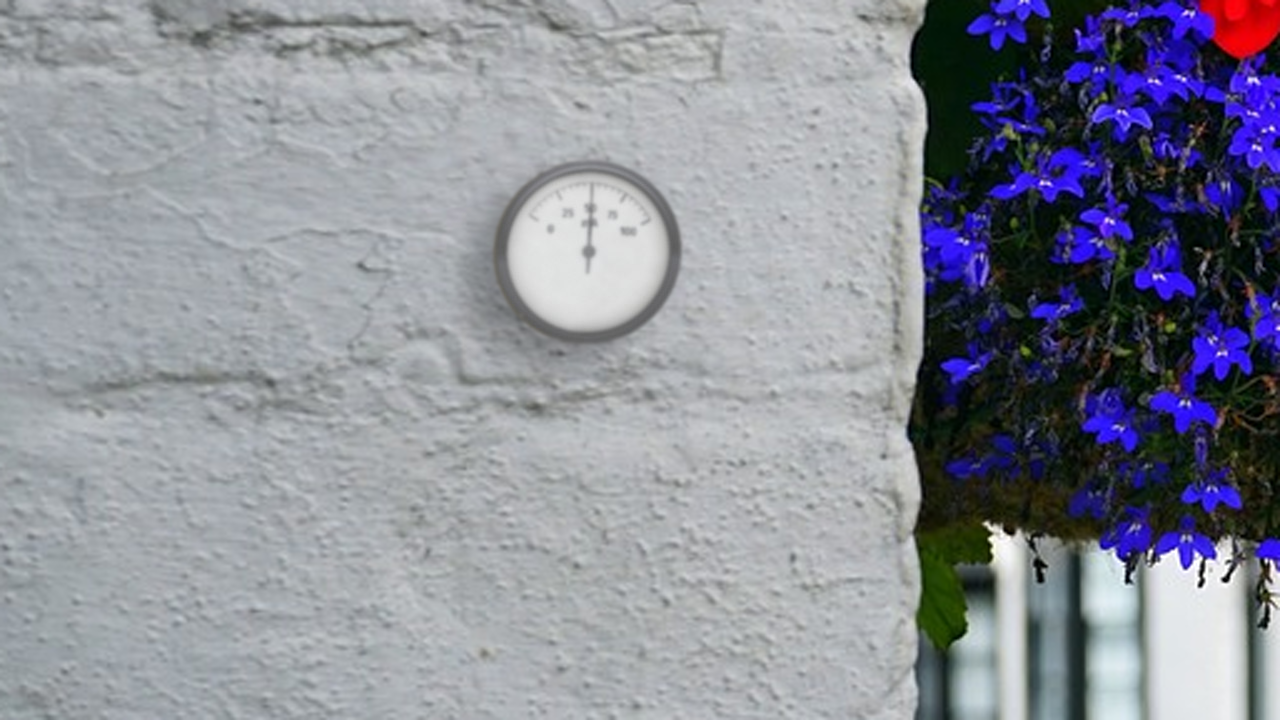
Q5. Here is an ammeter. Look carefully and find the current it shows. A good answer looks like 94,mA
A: 50,mA
